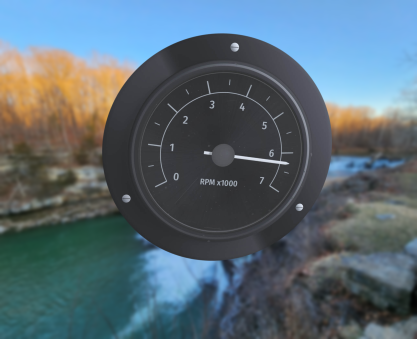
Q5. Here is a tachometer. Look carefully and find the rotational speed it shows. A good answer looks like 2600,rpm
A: 6250,rpm
